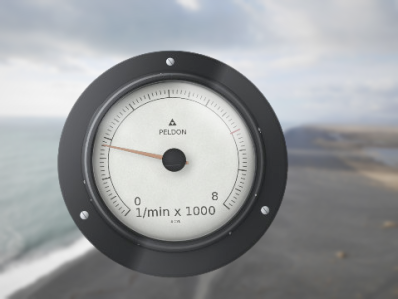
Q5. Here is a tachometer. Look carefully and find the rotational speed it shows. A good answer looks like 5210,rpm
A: 1800,rpm
